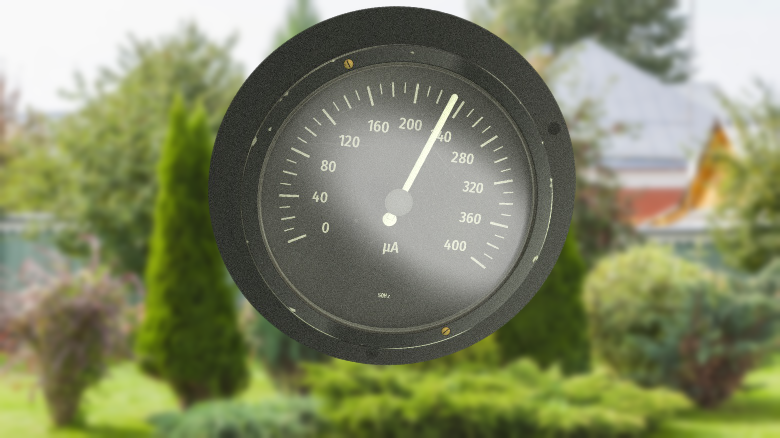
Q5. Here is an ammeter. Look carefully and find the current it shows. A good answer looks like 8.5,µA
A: 230,µA
